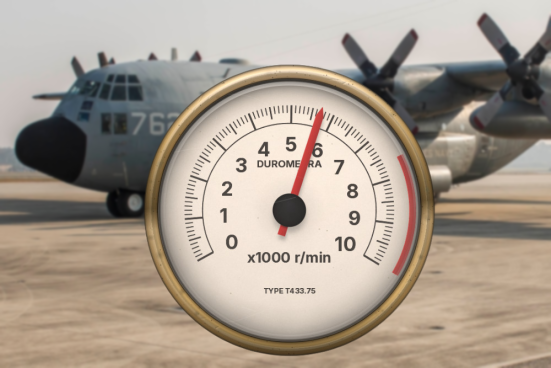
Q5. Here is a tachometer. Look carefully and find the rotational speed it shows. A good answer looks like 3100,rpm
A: 5700,rpm
